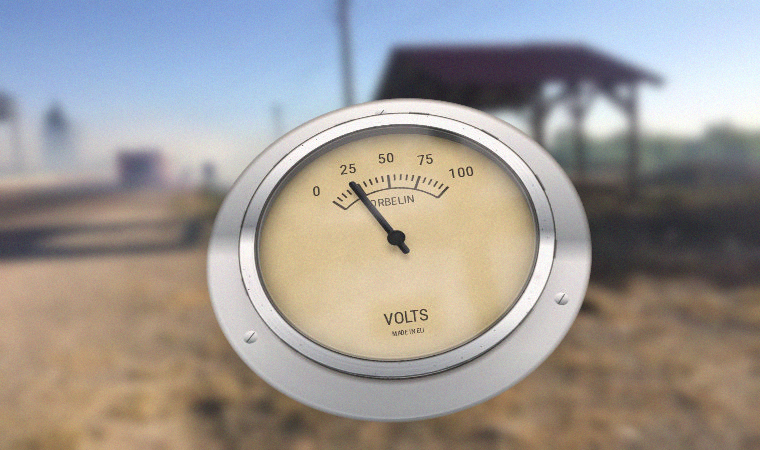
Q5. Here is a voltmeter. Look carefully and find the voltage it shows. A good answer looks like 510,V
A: 20,V
